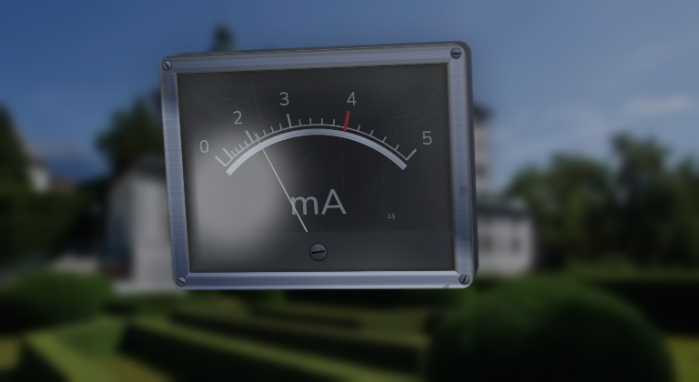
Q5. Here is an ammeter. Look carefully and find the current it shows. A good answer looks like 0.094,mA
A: 2.2,mA
